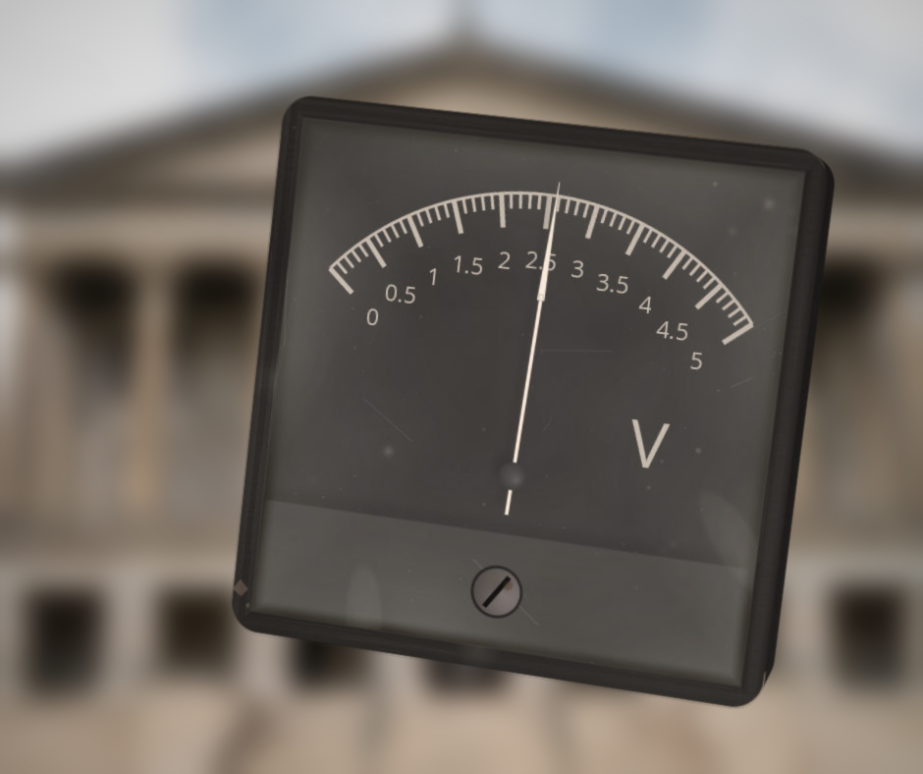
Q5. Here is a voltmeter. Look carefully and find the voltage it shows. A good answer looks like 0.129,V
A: 2.6,V
